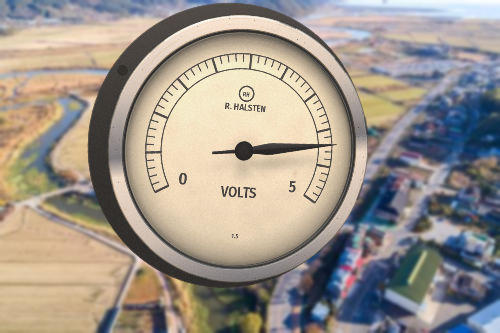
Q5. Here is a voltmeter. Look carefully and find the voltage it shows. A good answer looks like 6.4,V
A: 4.2,V
